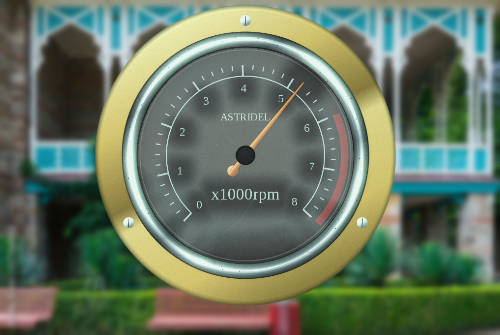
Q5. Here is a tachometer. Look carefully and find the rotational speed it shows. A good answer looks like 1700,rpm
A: 5200,rpm
